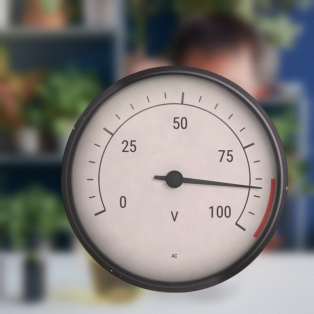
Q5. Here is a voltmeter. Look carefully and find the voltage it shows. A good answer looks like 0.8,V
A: 87.5,V
